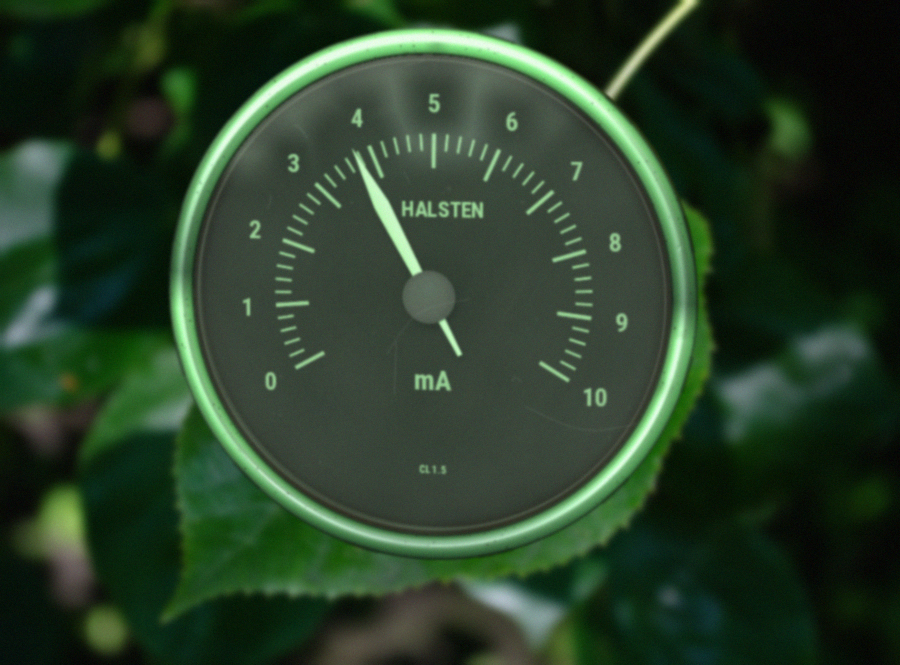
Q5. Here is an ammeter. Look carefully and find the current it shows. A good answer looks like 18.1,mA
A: 3.8,mA
